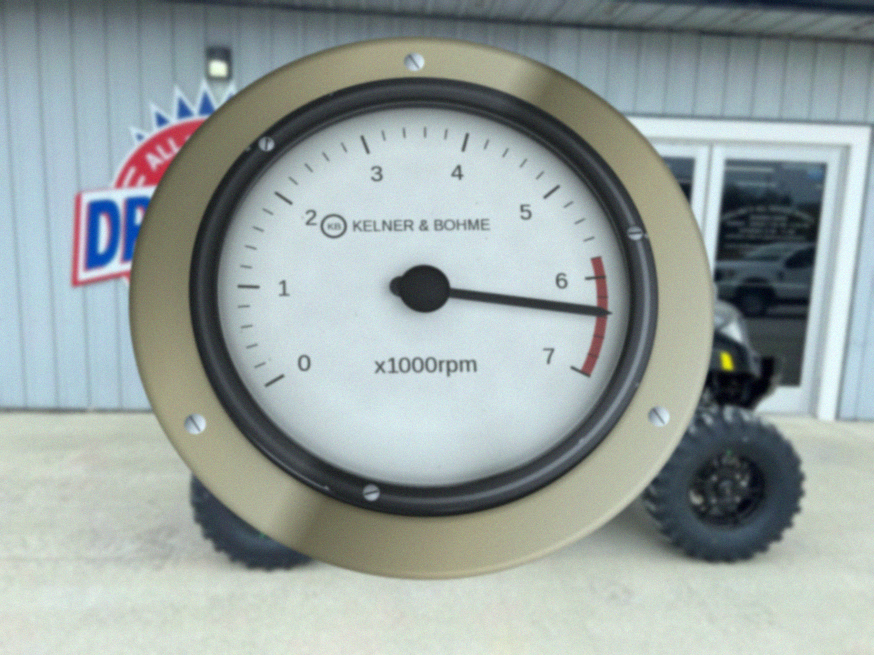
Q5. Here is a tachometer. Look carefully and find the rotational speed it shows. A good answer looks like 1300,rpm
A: 6400,rpm
